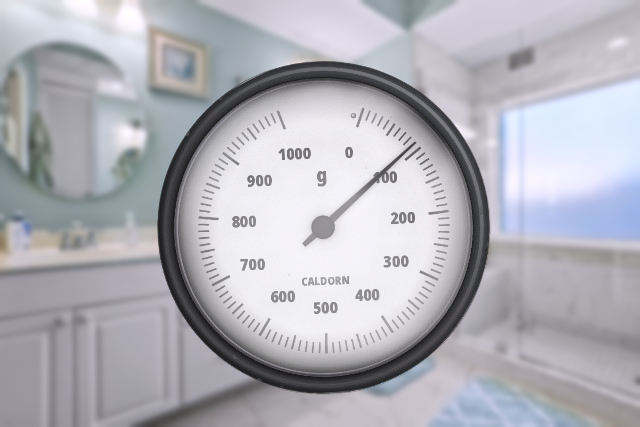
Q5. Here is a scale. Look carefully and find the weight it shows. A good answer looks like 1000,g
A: 90,g
